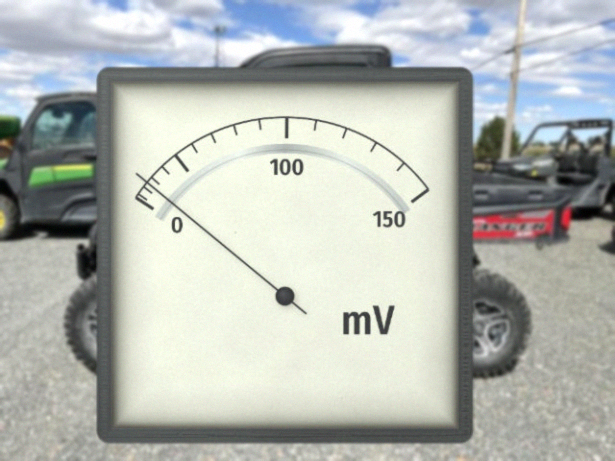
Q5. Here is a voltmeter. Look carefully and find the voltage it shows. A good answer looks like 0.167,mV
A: 25,mV
